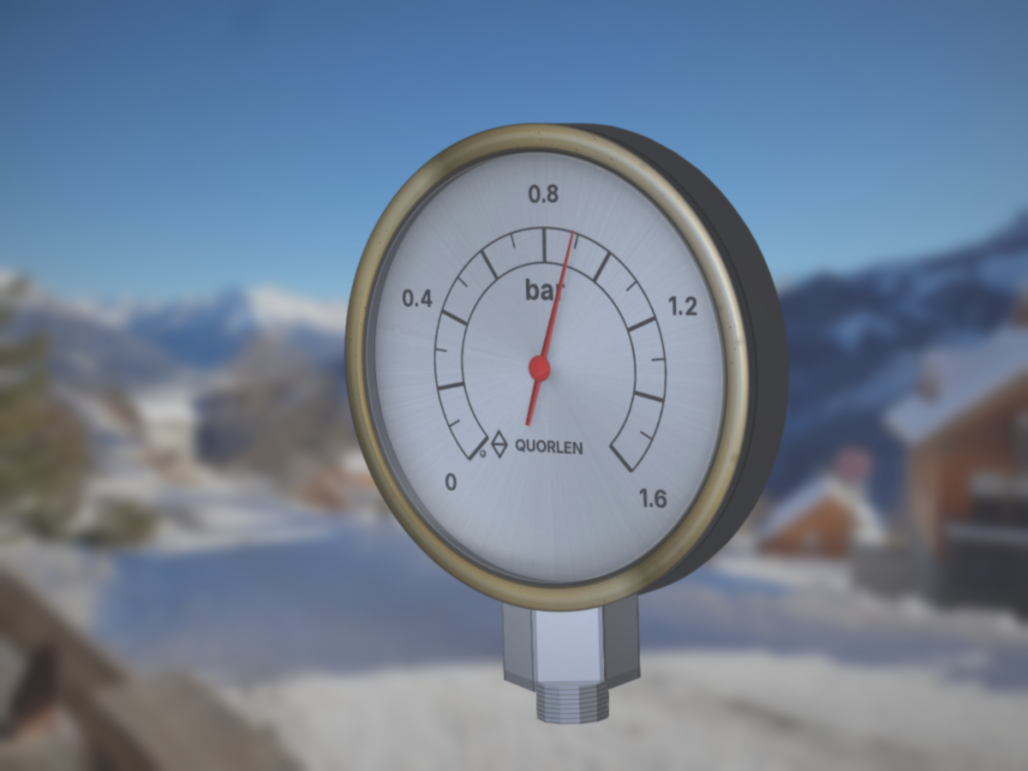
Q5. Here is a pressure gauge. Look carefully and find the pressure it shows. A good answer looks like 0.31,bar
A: 0.9,bar
